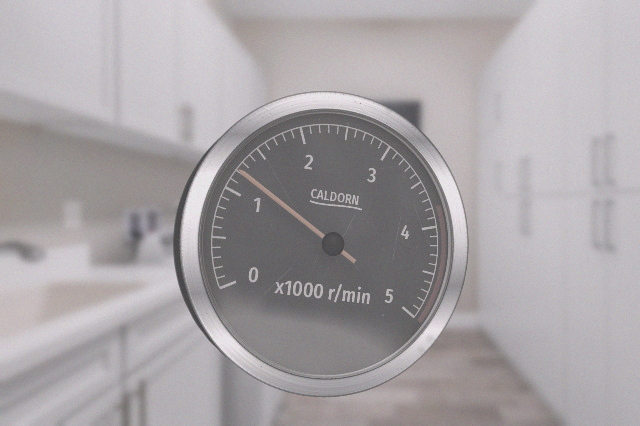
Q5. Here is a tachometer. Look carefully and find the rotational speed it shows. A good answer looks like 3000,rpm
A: 1200,rpm
